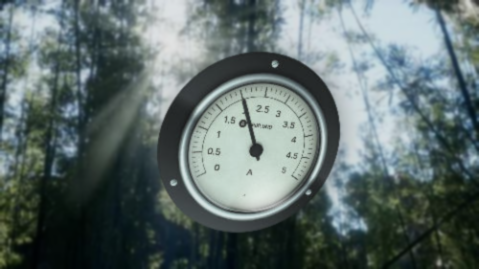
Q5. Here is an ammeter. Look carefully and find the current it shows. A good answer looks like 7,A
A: 2,A
